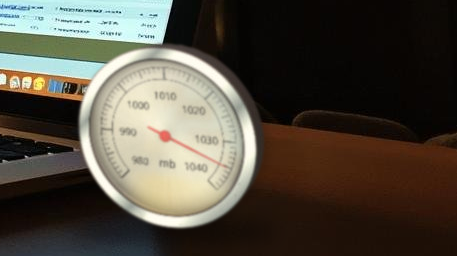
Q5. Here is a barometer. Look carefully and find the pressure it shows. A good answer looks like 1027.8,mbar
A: 1035,mbar
